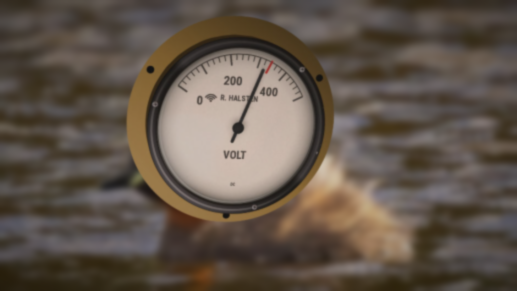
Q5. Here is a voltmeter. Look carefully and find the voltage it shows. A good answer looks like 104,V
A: 320,V
